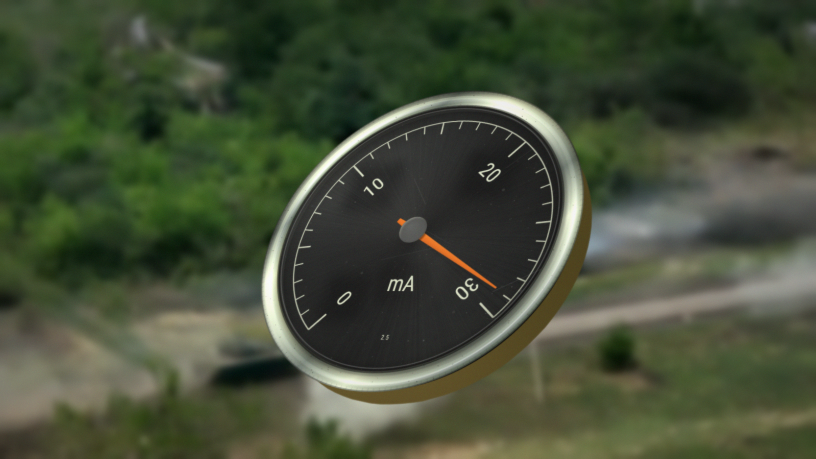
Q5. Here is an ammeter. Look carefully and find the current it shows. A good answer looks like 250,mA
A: 29,mA
